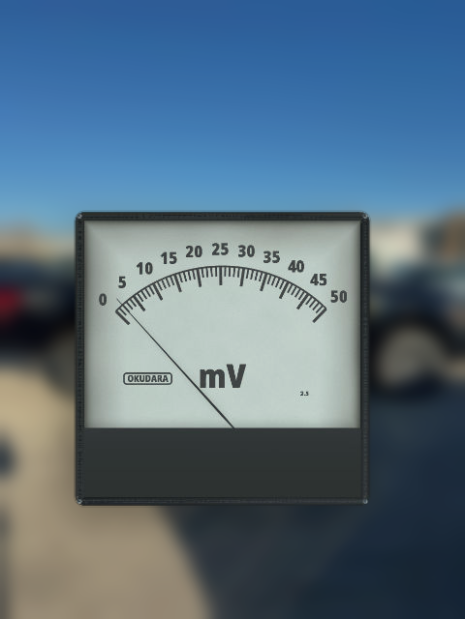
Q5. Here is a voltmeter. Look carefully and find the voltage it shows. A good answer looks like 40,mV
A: 2,mV
